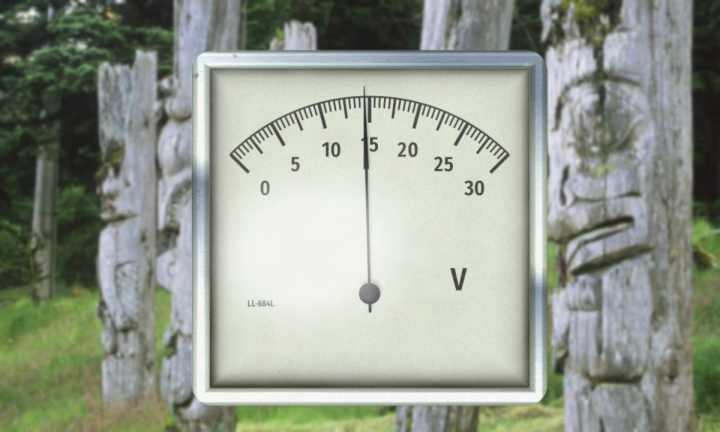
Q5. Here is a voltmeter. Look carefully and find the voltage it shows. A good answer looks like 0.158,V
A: 14.5,V
